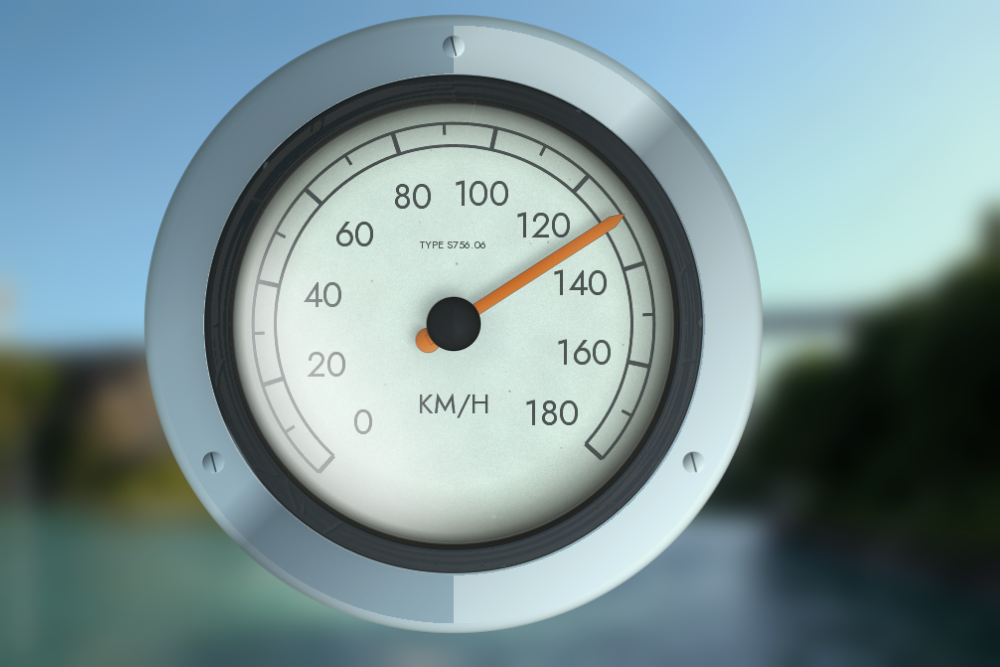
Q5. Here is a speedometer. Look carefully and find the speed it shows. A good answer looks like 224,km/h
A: 130,km/h
